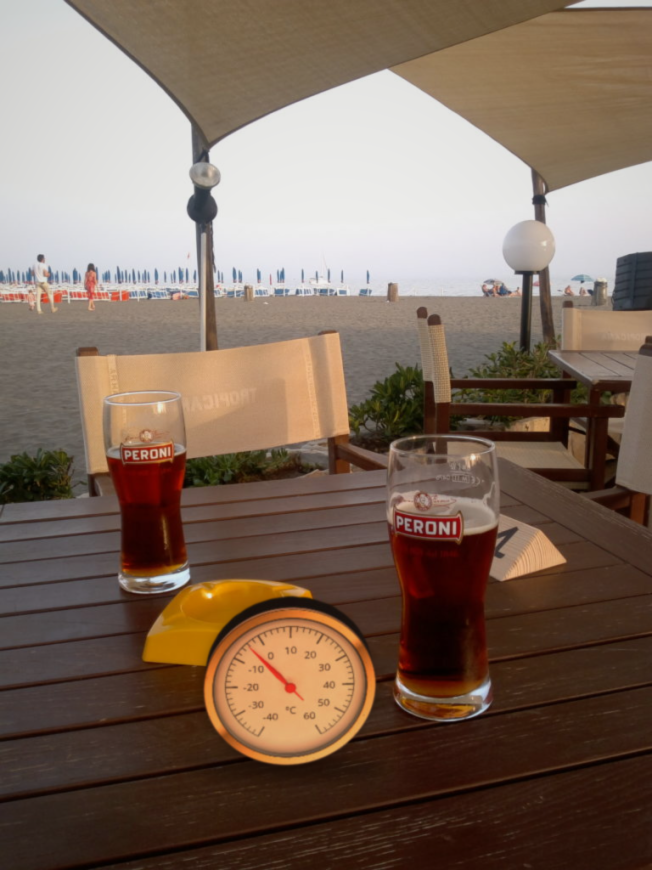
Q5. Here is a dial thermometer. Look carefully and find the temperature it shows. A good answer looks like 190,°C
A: -4,°C
